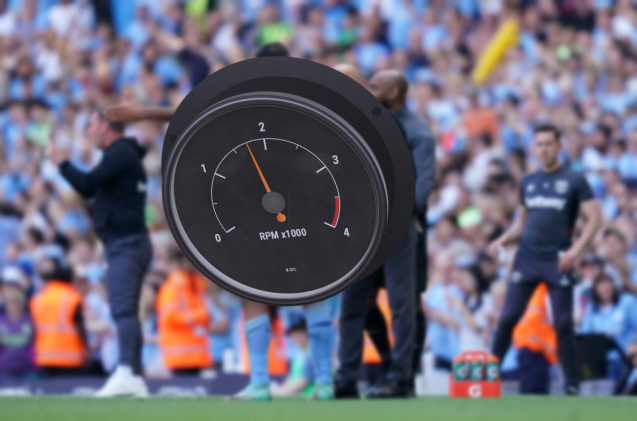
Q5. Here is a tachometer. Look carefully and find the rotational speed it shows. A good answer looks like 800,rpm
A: 1750,rpm
